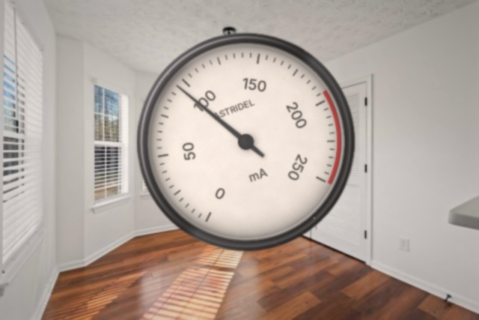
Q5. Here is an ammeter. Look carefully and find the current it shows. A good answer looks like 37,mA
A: 95,mA
